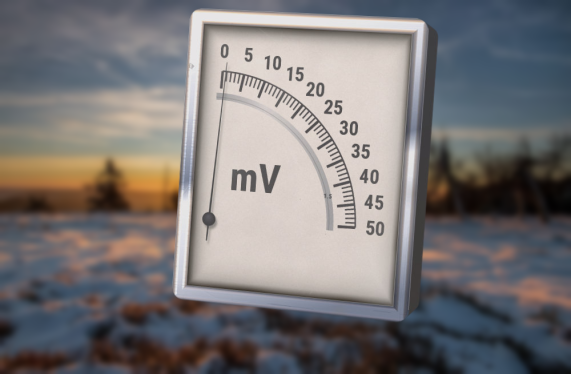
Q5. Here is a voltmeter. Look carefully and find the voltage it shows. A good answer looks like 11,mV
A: 1,mV
